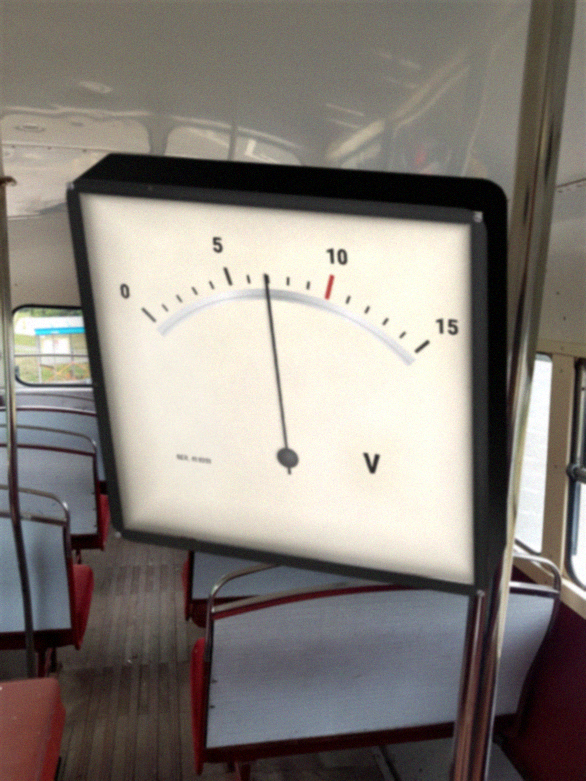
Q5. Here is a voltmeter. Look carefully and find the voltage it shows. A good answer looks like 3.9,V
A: 7,V
